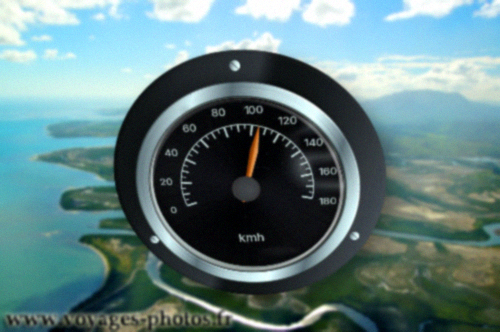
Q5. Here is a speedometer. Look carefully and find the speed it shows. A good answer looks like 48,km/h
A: 105,km/h
